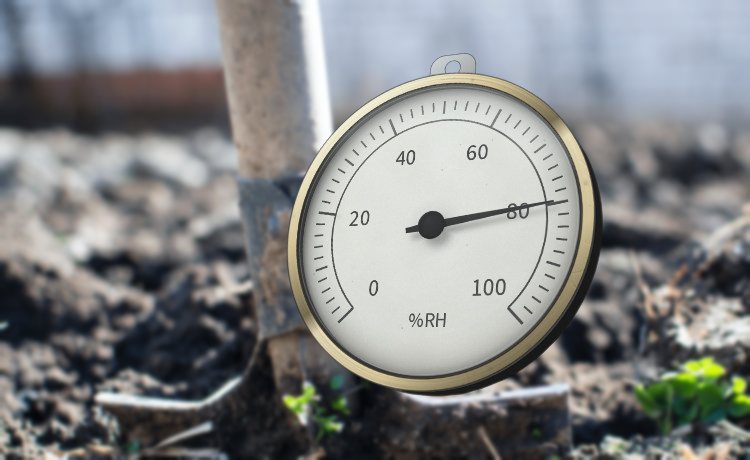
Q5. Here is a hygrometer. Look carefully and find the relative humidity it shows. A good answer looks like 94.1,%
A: 80,%
